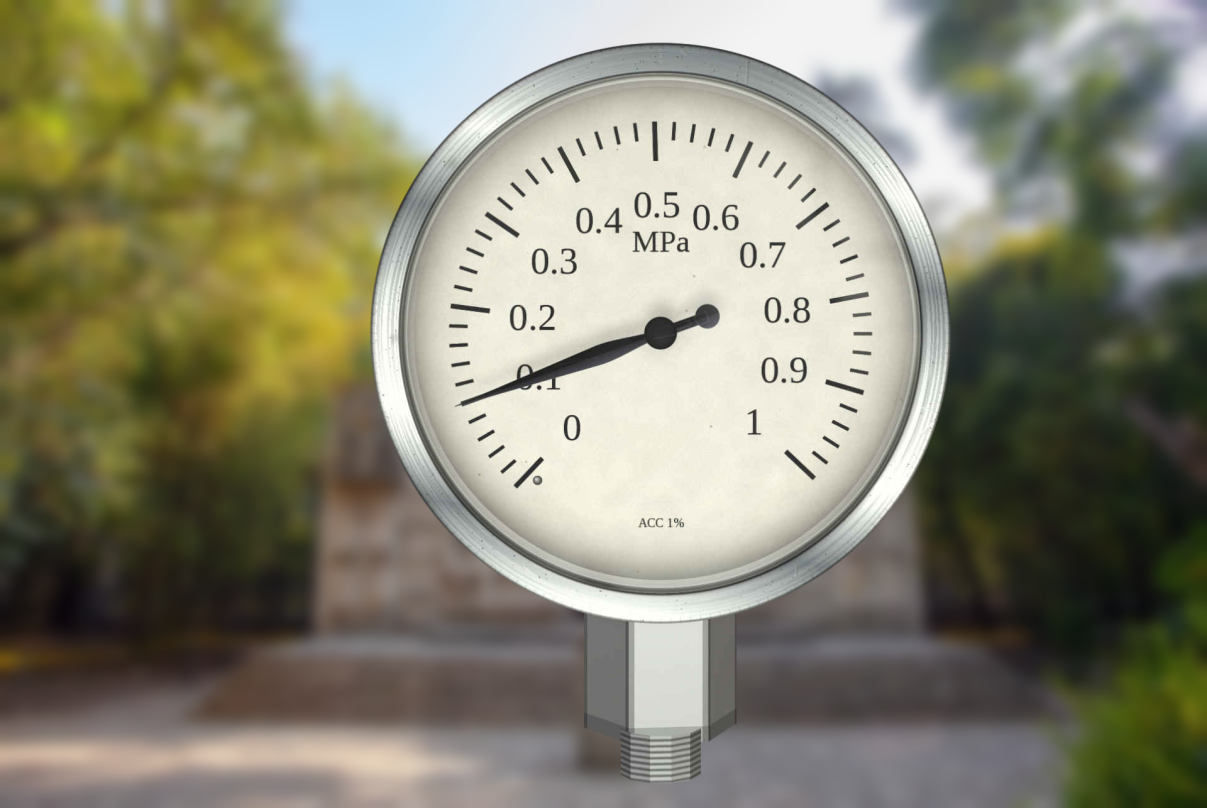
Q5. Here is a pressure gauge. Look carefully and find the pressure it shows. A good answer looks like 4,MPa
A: 0.1,MPa
